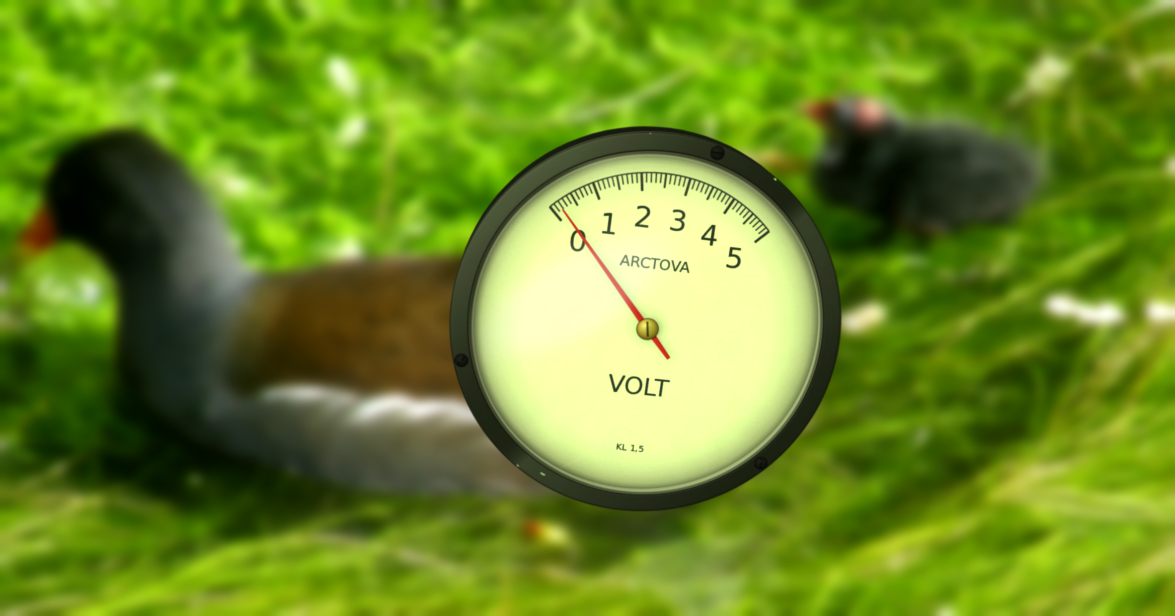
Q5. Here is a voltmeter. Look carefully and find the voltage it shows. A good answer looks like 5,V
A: 0.2,V
